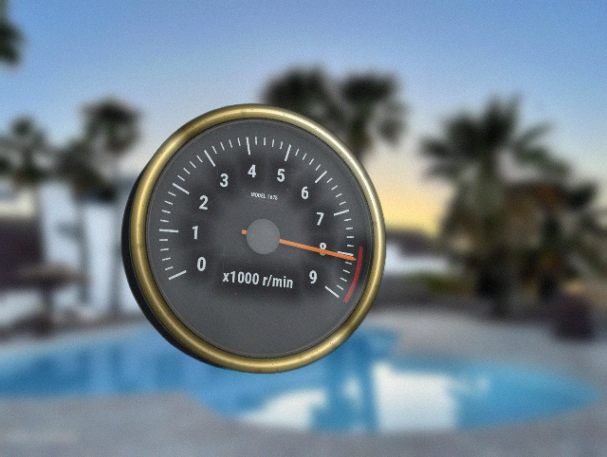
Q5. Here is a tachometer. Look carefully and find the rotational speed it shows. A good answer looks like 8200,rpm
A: 8100,rpm
